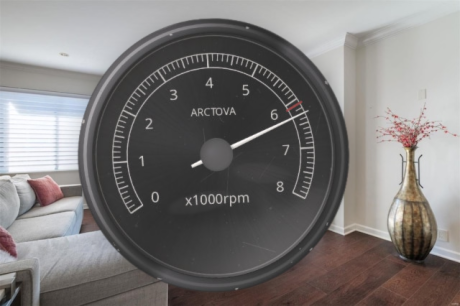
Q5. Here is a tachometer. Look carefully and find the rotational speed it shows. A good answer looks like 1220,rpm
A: 6300,rpm
